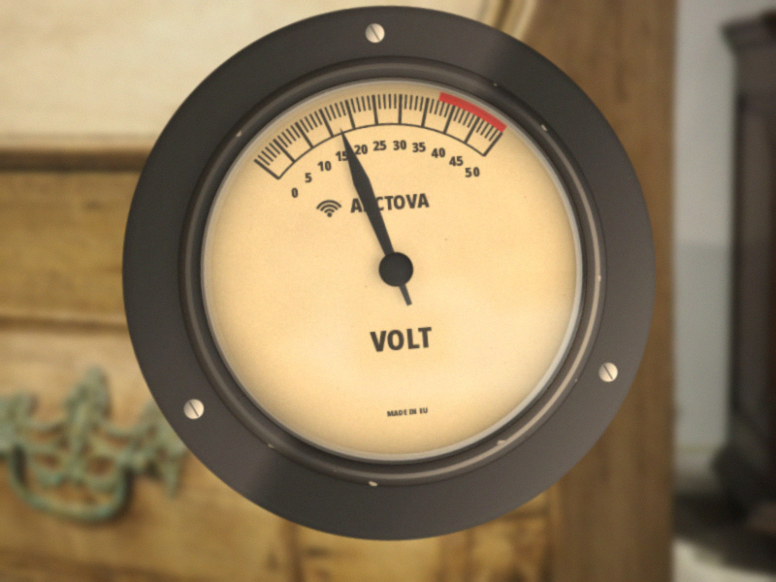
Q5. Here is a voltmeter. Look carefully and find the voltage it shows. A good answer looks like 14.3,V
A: 17,V
